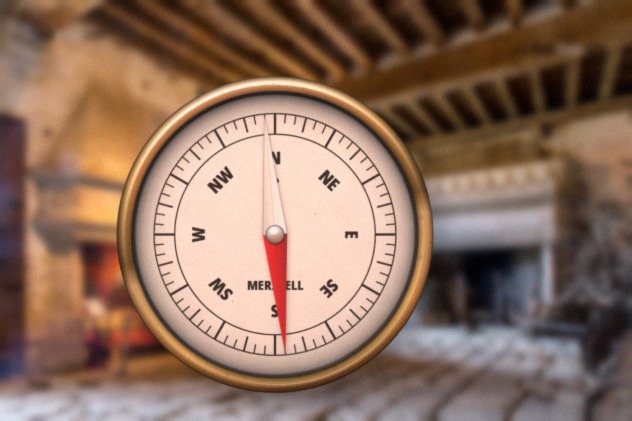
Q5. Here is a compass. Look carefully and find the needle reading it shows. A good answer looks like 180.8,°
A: 175,°
